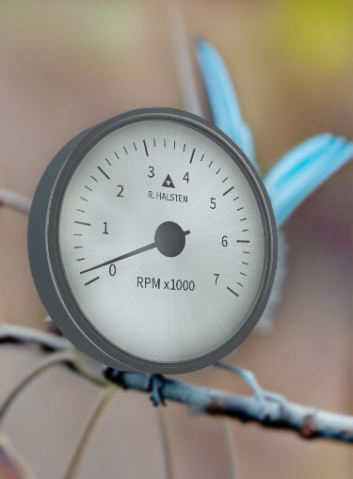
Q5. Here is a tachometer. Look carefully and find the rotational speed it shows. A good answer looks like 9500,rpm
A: 200,rpm
